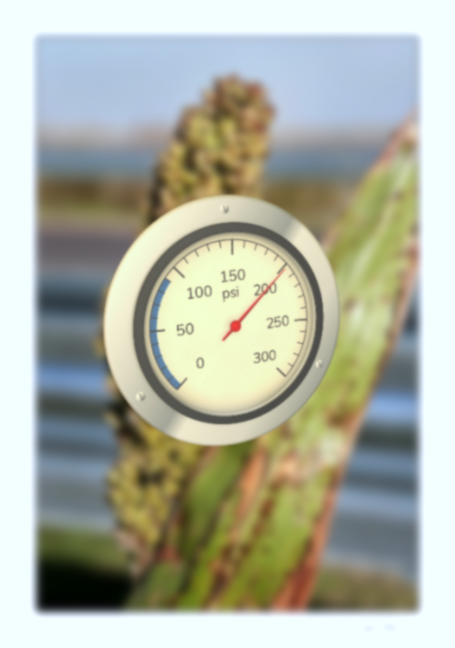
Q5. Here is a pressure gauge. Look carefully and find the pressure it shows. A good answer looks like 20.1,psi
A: 200,psi
